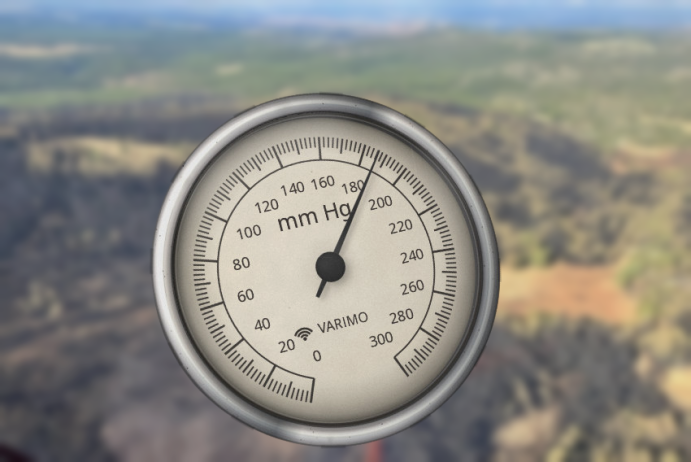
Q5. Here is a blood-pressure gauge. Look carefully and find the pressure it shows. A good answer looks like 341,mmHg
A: 186,mmHg
